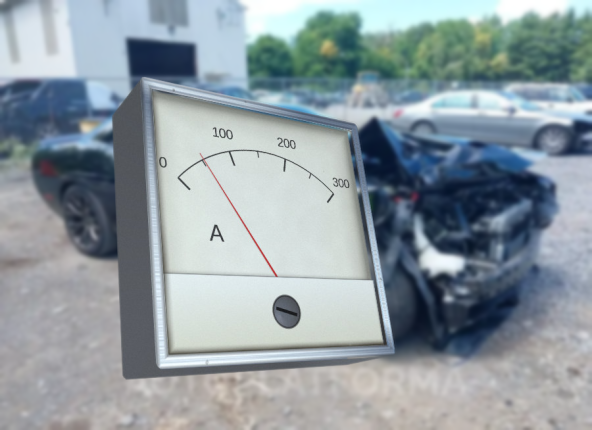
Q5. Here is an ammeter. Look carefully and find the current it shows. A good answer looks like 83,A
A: 50,A
